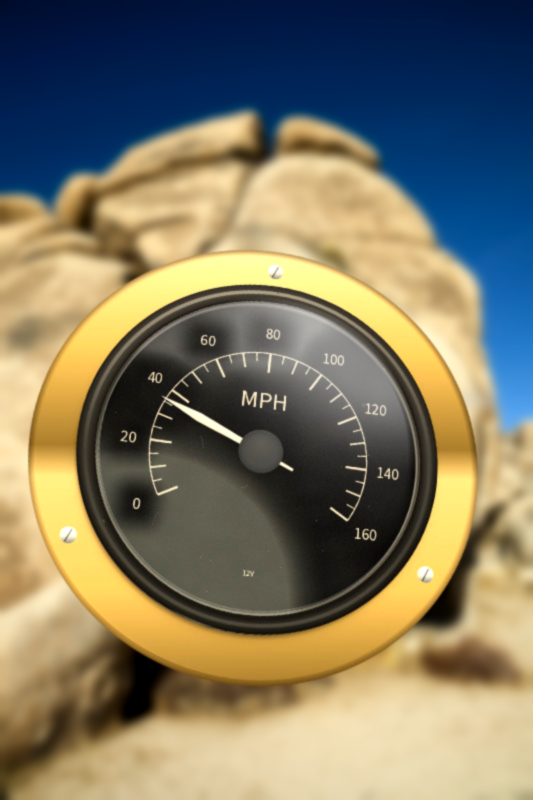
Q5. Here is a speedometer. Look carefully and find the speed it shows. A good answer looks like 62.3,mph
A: 35,mph
